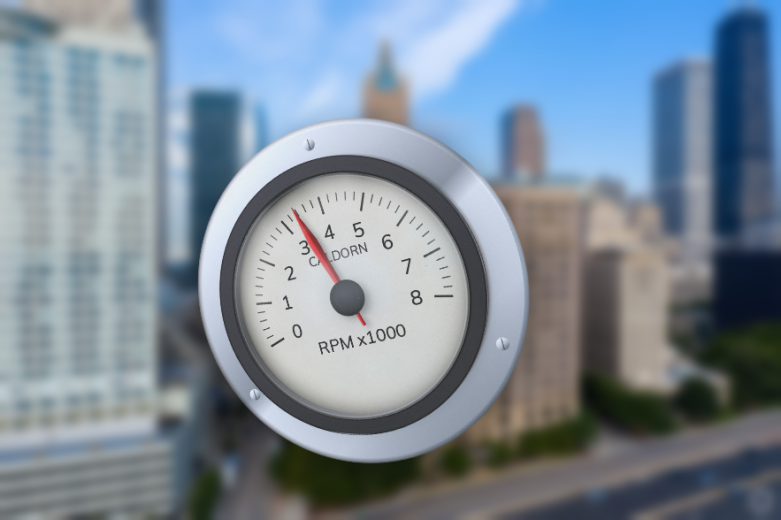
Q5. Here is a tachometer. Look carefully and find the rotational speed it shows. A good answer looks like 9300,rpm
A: 3400,rpm
